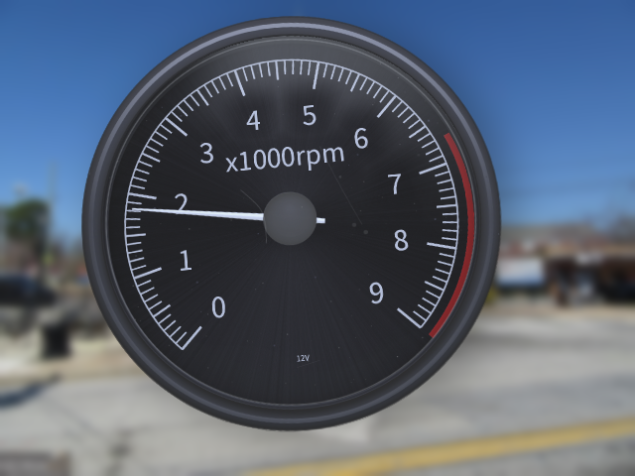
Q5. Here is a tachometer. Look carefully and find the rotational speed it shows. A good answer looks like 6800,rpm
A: 1800,rpm
